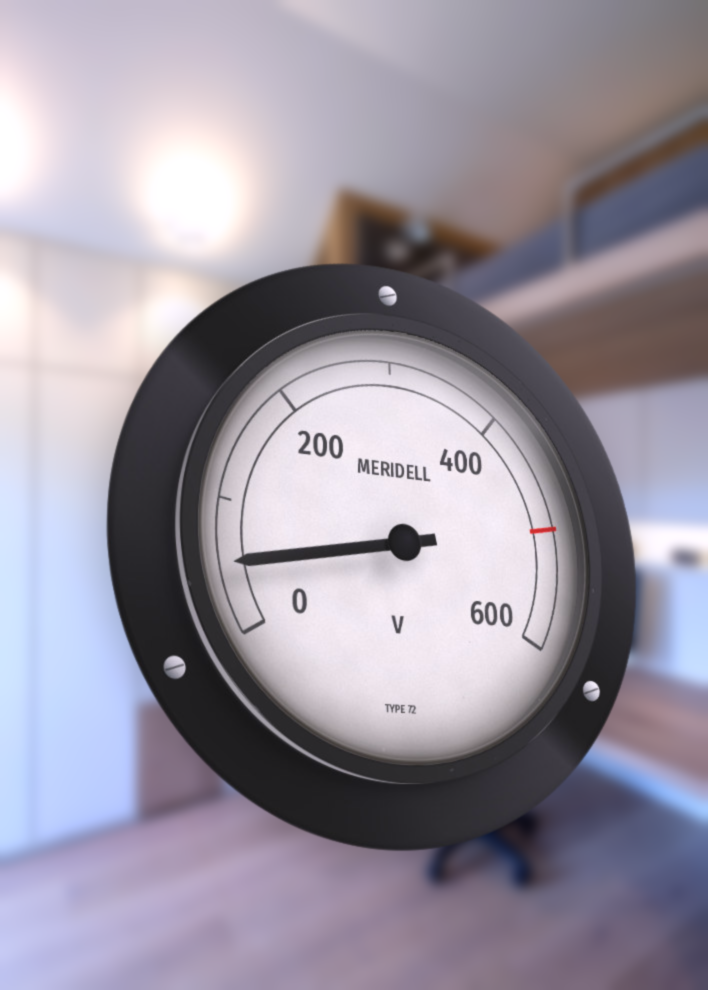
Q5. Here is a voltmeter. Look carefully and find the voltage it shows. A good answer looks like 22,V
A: 50,V
